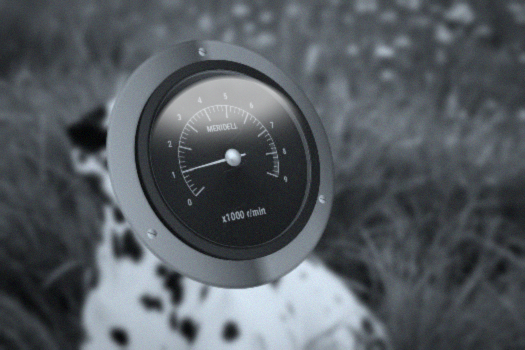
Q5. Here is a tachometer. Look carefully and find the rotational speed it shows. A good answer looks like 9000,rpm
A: 1000,rpm
